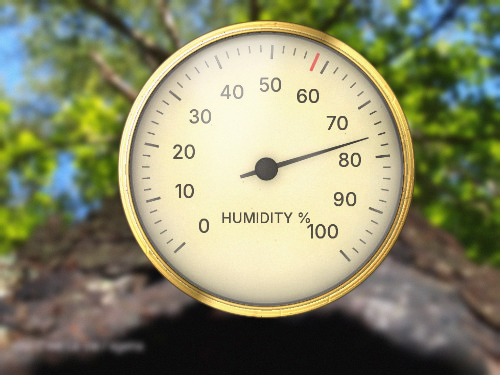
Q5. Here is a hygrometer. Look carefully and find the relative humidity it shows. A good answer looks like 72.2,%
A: 76,%
